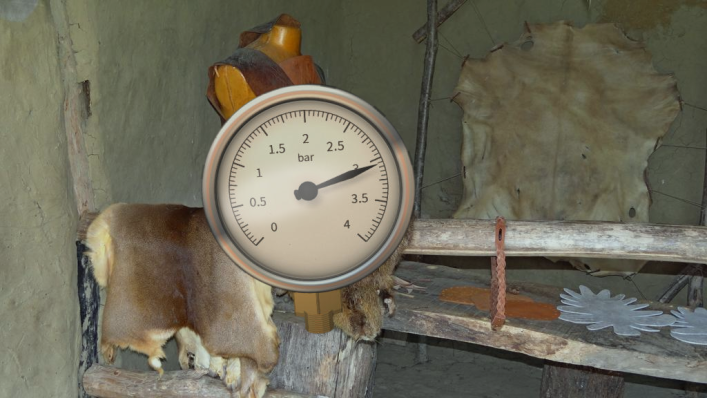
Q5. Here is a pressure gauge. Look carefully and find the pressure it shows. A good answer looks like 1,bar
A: 3.05,bar
